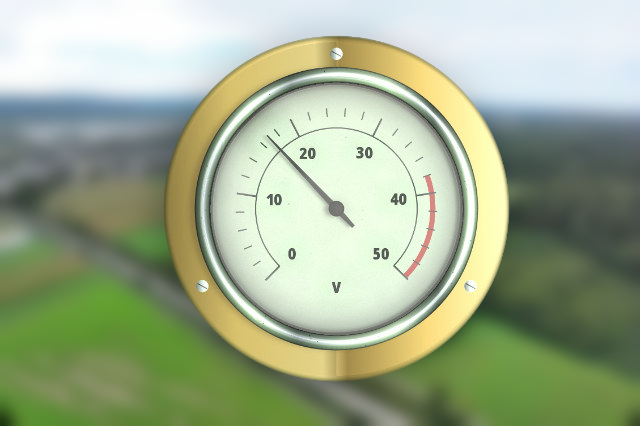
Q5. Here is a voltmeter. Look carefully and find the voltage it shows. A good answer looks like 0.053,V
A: 17,V
